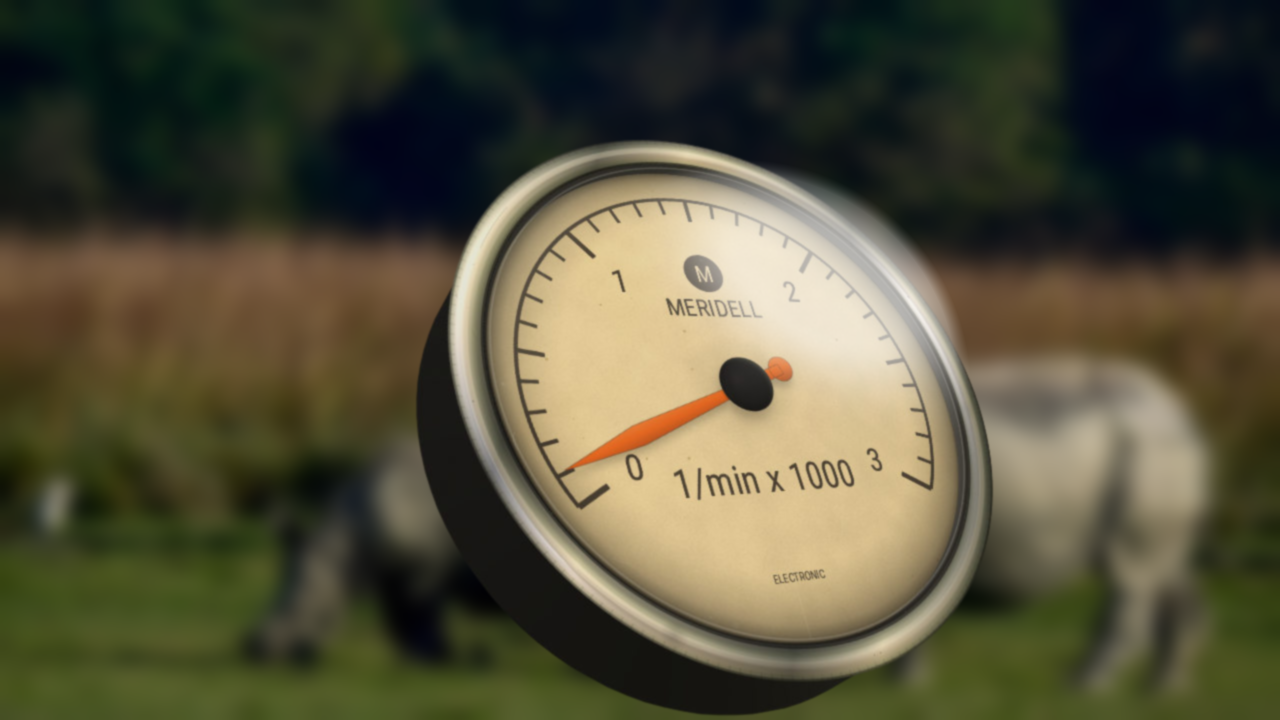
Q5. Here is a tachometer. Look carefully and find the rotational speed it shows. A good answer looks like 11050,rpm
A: 100,rpm
